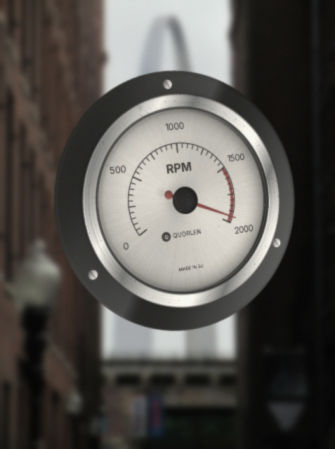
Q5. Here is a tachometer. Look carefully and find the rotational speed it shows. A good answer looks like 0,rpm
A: 1950,rpm
